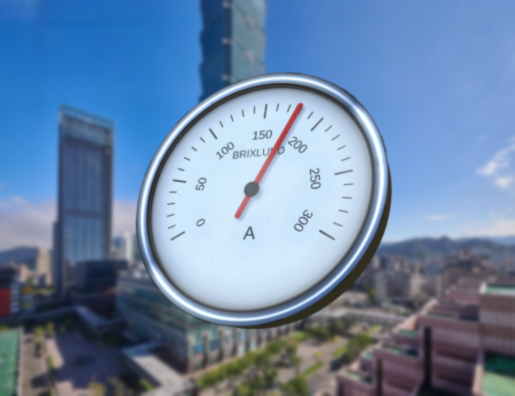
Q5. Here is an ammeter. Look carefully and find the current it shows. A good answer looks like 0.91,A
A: 180,A
